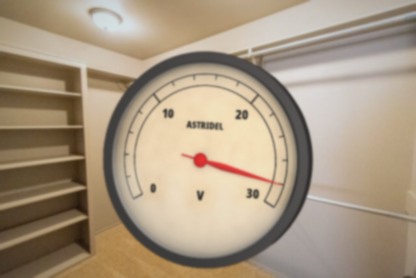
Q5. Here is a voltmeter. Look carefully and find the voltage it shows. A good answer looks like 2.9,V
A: 28,V
